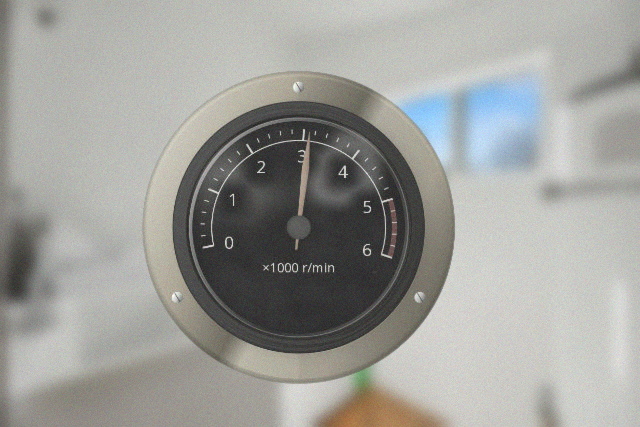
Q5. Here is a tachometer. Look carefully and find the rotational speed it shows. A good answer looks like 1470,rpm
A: 3100,rpm
